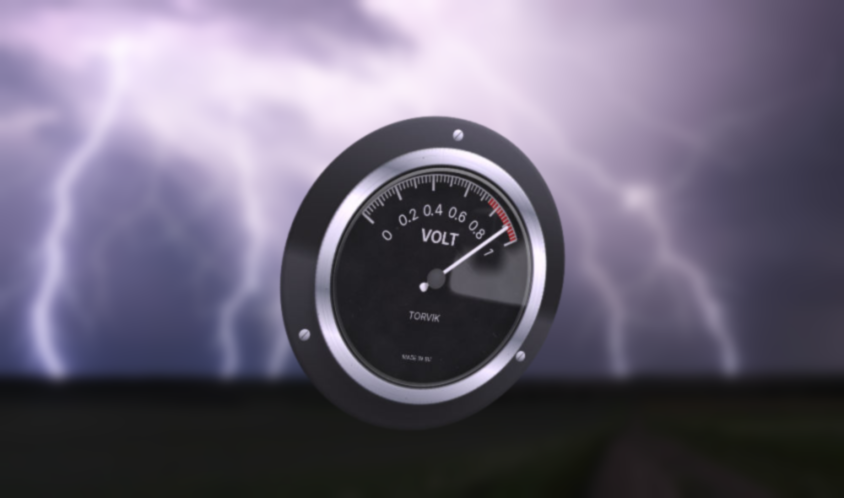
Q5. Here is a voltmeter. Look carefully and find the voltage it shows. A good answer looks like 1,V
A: 0.9,V
